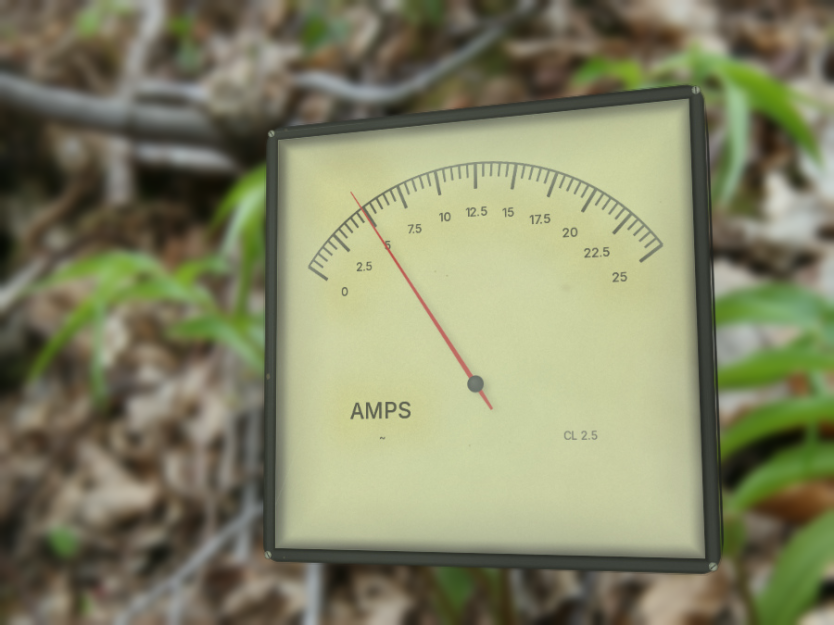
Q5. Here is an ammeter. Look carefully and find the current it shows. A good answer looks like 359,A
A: 5,A
